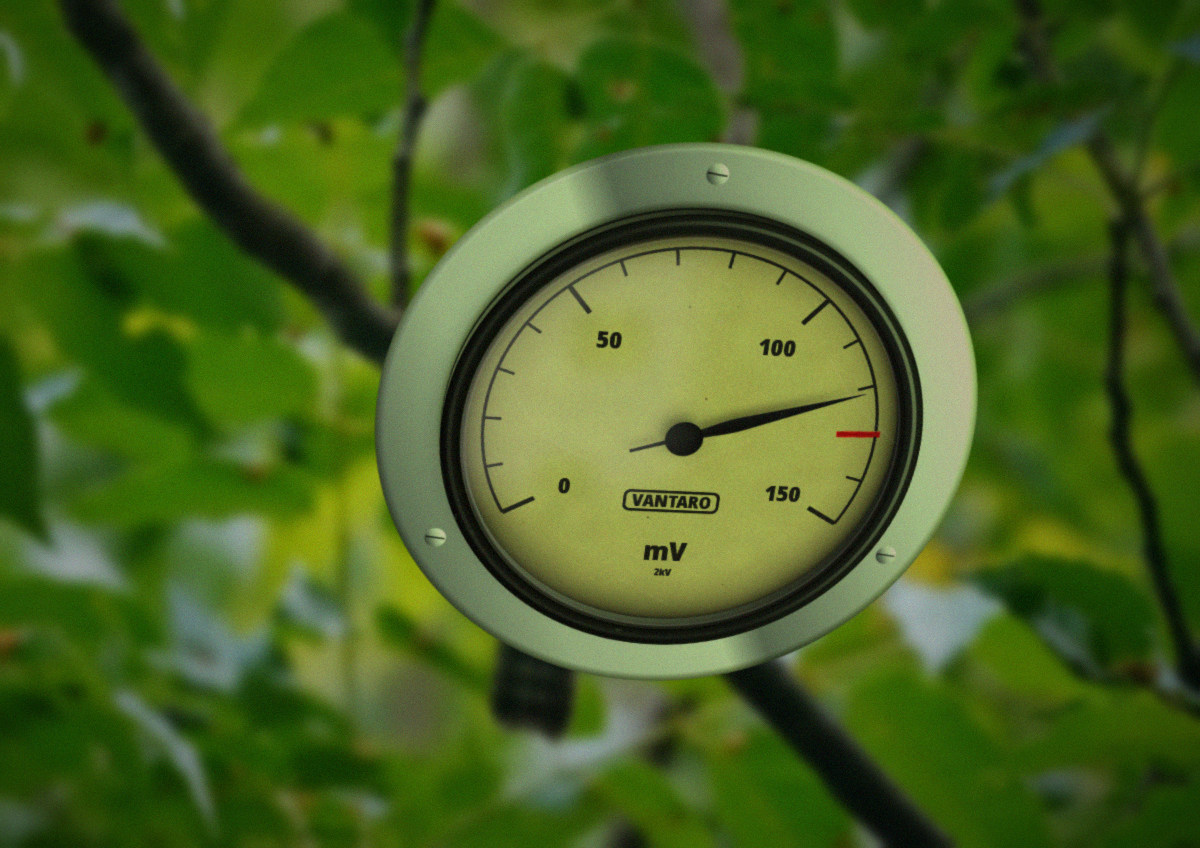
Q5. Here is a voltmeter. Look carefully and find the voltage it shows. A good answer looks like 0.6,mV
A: 120,mV
